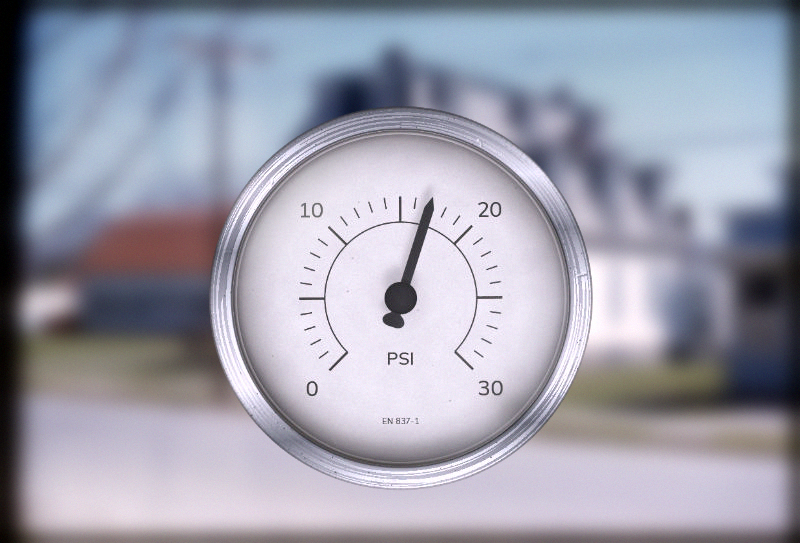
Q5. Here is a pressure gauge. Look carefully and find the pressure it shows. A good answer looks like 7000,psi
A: 17,psi
